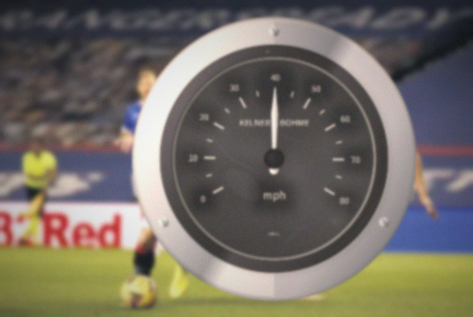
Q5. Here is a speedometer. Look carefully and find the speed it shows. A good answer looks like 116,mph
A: 40,mph
